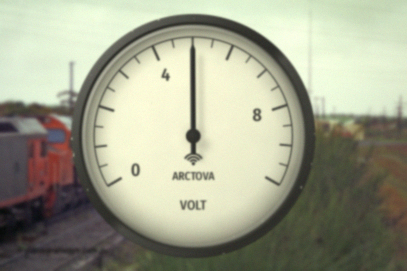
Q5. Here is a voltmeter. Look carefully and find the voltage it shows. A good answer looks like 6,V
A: 5,V
